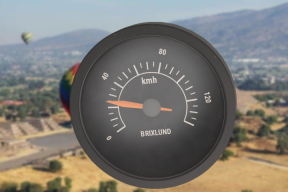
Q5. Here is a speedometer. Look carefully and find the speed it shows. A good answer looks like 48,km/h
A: 25,km/h
